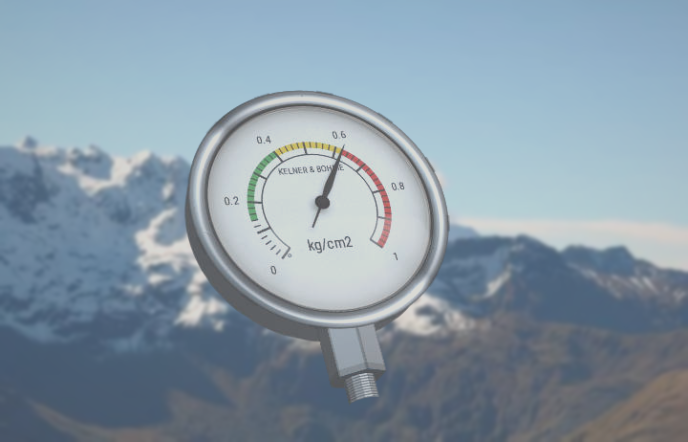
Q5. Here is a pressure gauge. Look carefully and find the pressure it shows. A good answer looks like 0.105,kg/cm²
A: 0.62,kg/cm²
